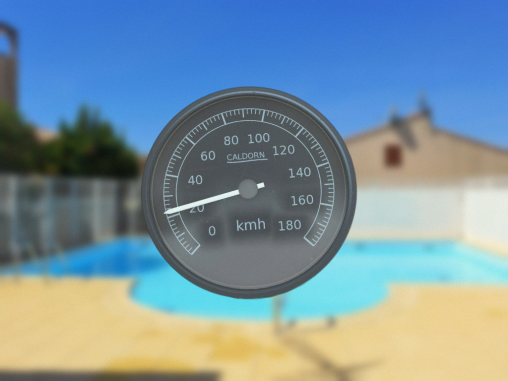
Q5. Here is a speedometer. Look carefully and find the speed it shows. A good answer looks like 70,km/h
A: 22,km/h
